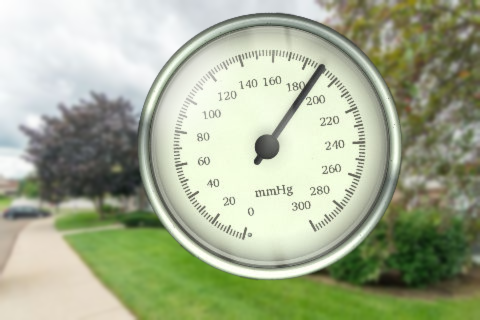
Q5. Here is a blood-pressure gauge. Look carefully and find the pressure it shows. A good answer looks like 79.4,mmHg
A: 190,mmHg
